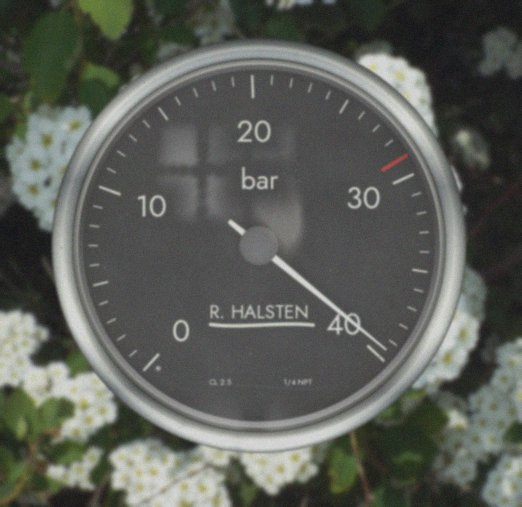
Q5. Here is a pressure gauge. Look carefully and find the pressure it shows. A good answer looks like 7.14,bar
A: 39.5,bar
